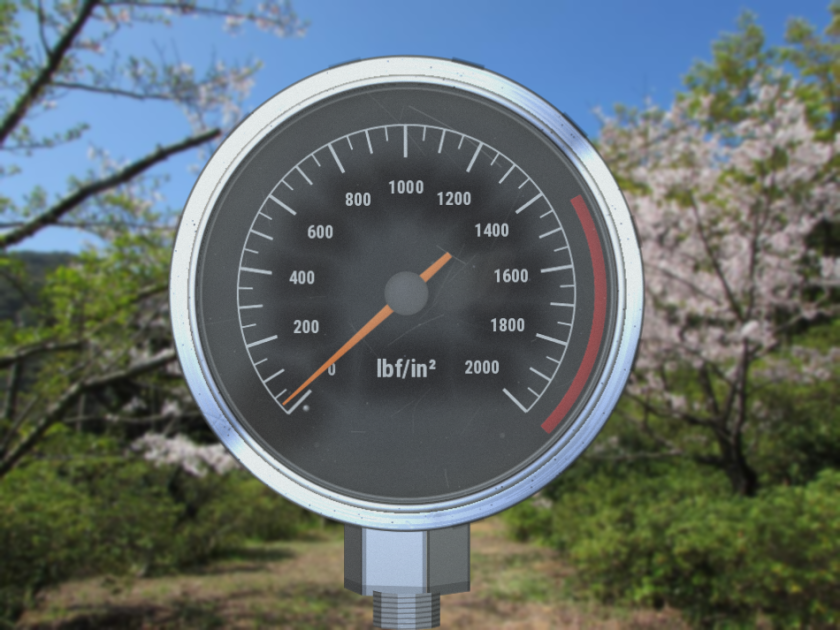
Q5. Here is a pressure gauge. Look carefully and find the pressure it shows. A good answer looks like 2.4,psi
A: 25,psi
